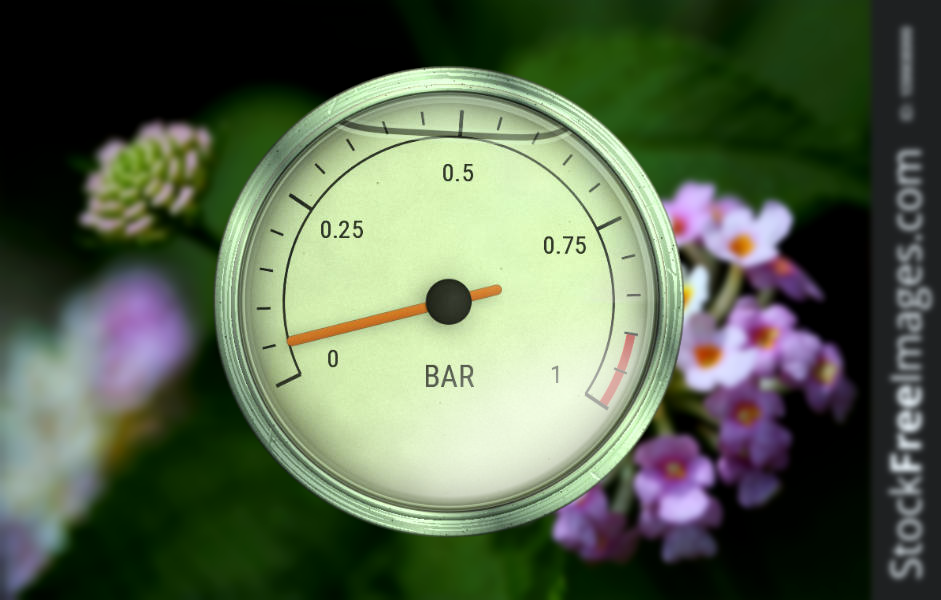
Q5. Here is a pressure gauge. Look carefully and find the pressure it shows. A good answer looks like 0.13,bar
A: 0.05,bar
